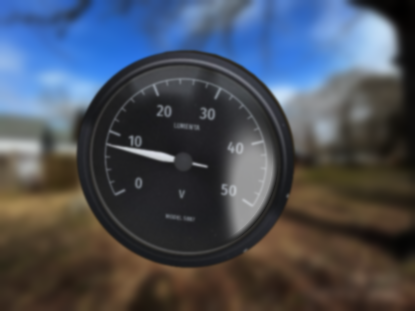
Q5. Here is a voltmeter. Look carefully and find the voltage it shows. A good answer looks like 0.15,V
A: 8,V
